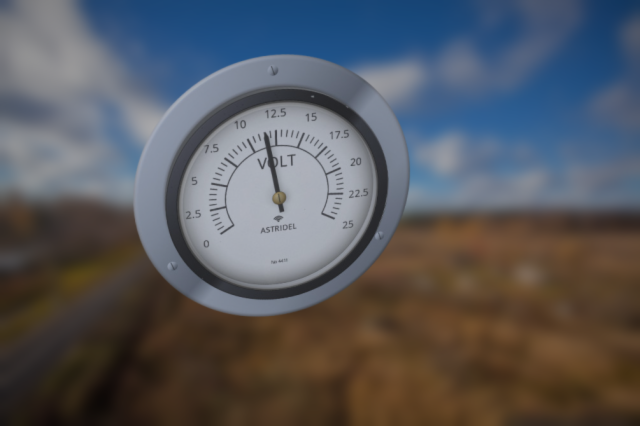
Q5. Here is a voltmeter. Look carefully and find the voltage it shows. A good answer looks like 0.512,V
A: 11.5,V
